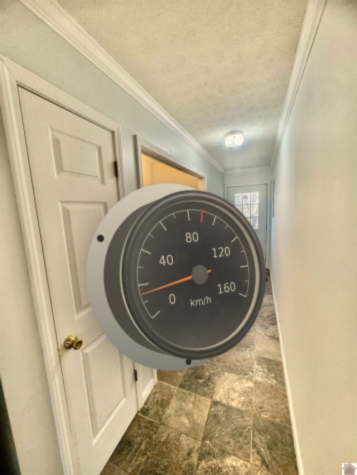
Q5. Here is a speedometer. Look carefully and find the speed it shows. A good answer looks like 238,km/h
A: 15,km/h
